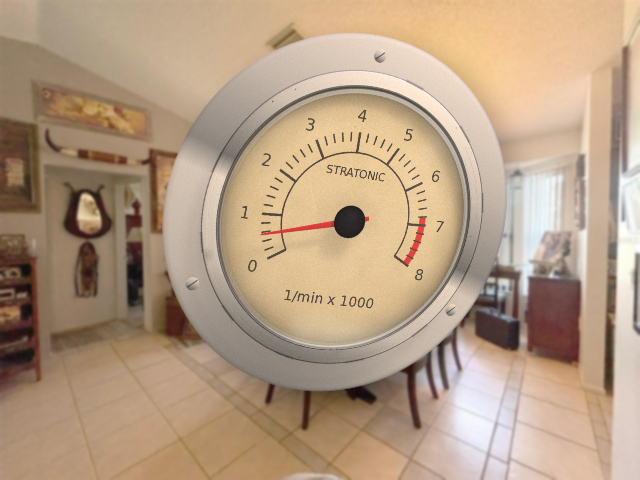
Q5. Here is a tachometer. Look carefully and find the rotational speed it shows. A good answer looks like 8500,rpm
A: 600,rpm
